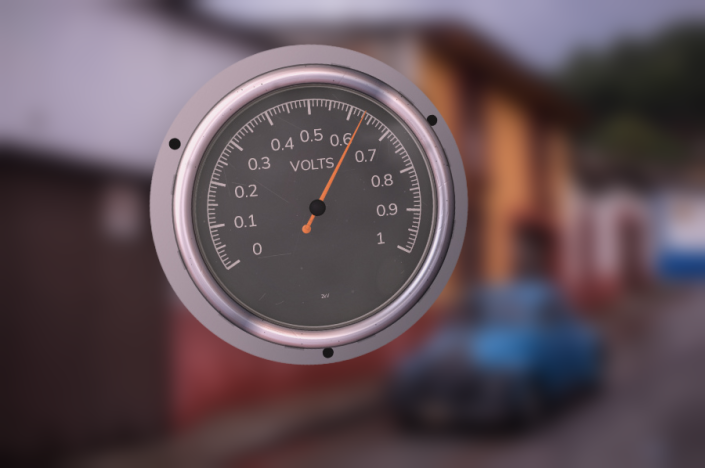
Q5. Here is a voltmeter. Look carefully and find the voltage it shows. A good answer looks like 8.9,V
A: 0.63,V
